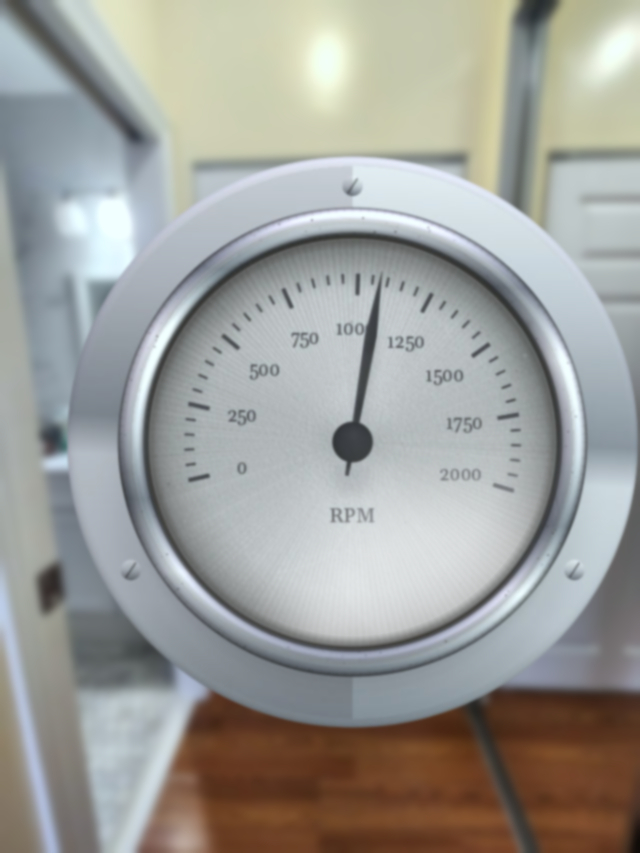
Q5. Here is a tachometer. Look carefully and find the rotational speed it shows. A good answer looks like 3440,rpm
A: 1075,rpm
